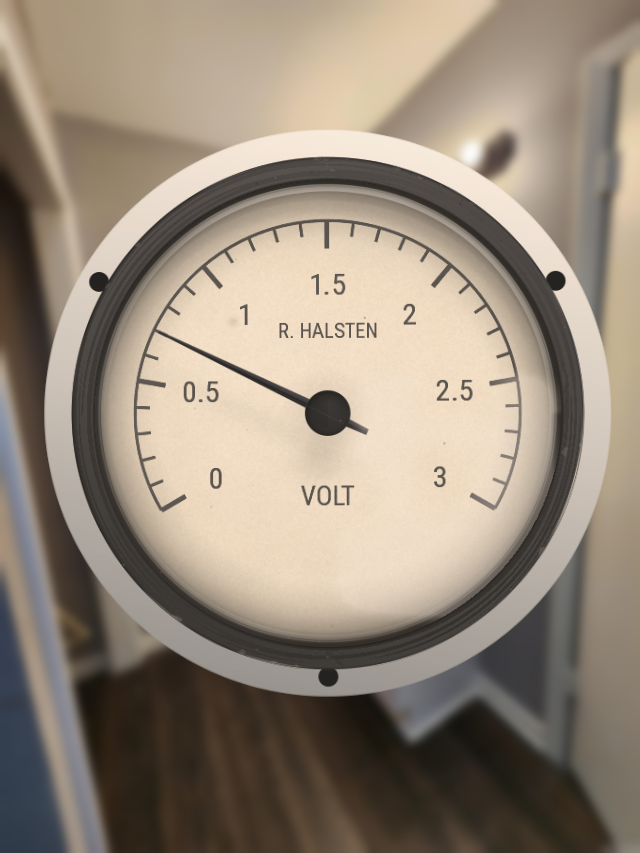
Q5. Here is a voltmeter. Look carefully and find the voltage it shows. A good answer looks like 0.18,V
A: 0.7,V
